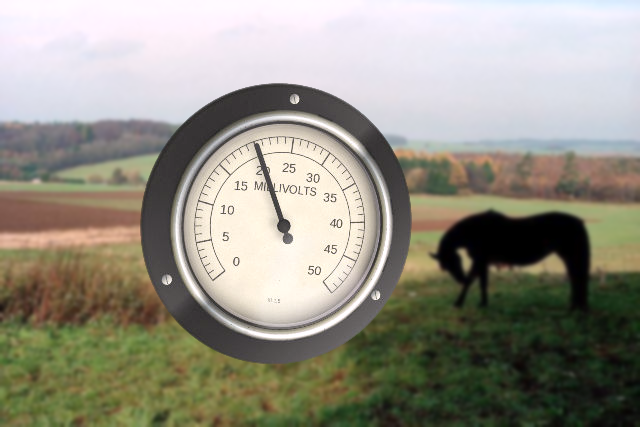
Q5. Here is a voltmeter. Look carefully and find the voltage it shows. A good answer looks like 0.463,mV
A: 20,mV
